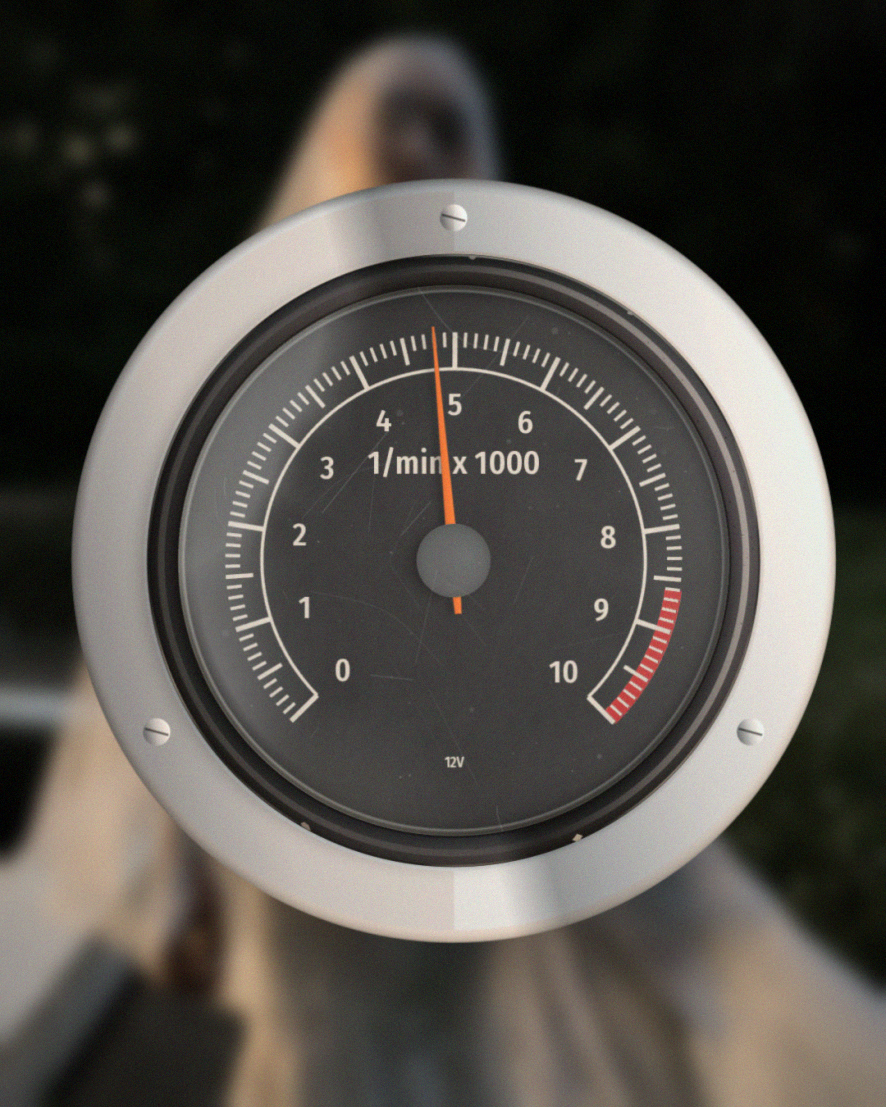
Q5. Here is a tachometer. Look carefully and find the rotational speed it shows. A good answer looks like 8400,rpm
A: 4800,rpm
